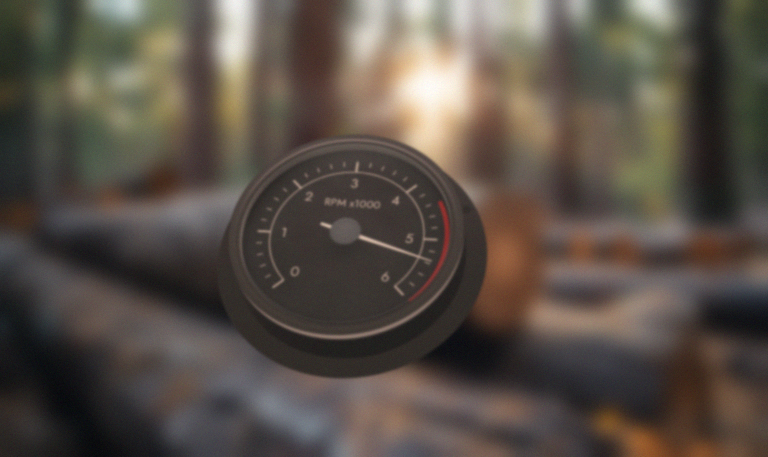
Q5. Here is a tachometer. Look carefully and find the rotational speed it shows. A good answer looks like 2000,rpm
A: 5400,rpm
